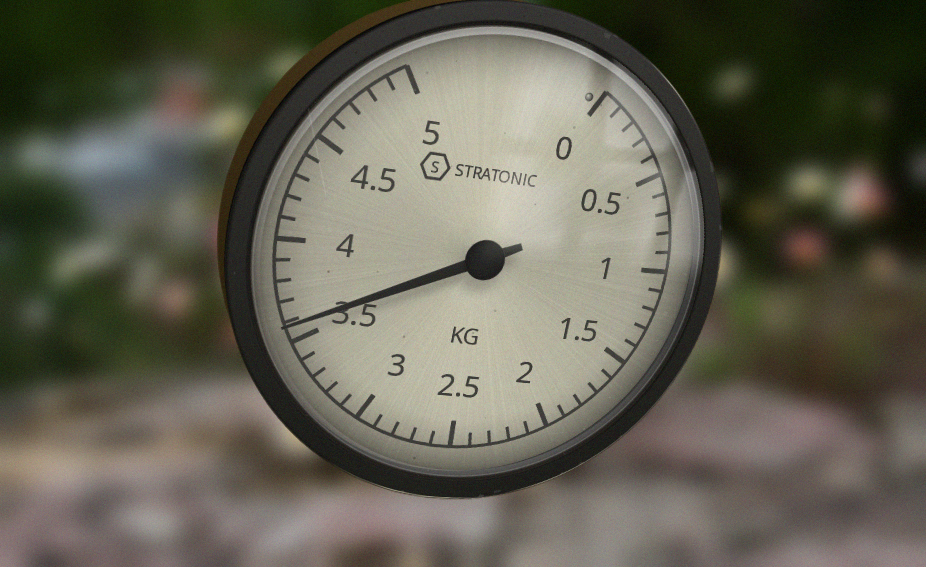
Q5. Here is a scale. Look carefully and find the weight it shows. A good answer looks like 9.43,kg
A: 3.6,kg
